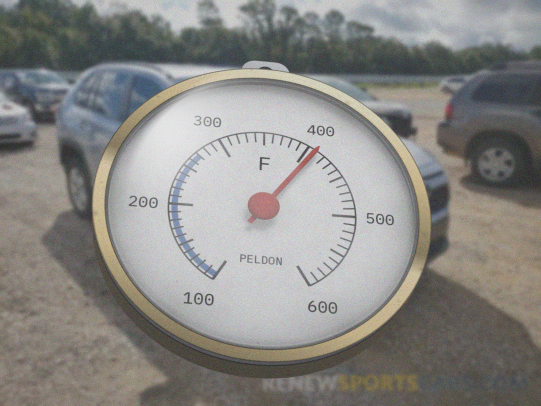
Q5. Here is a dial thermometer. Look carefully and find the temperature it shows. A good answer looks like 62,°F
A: 410,°F
